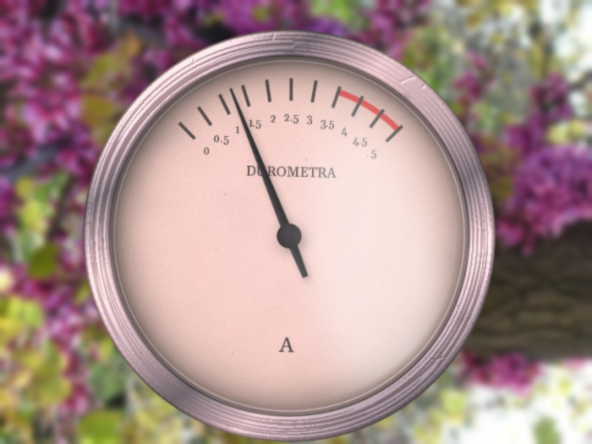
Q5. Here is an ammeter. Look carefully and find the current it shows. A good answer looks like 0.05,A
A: 1.25,A
